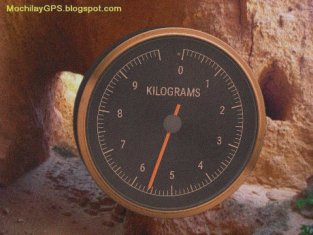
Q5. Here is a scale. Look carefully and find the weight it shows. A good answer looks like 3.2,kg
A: 5.6,kg
